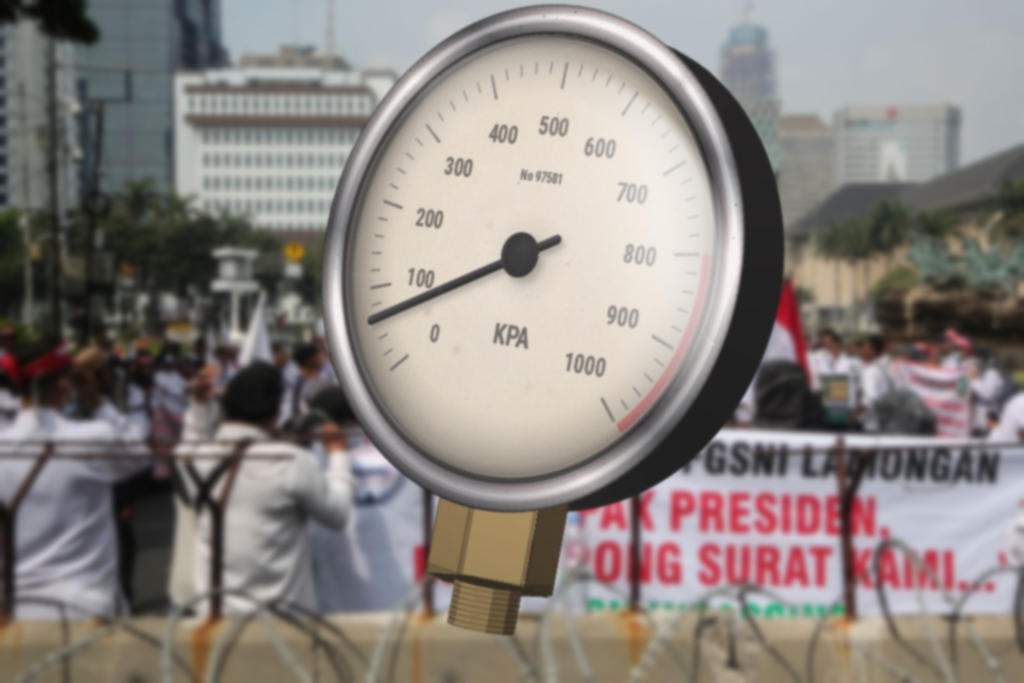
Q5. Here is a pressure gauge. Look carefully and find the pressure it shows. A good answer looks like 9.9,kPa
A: 60,kPa
